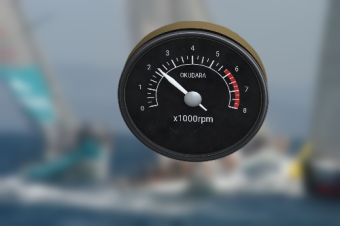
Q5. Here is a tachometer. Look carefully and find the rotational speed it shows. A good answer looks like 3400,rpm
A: 2250,rpm
